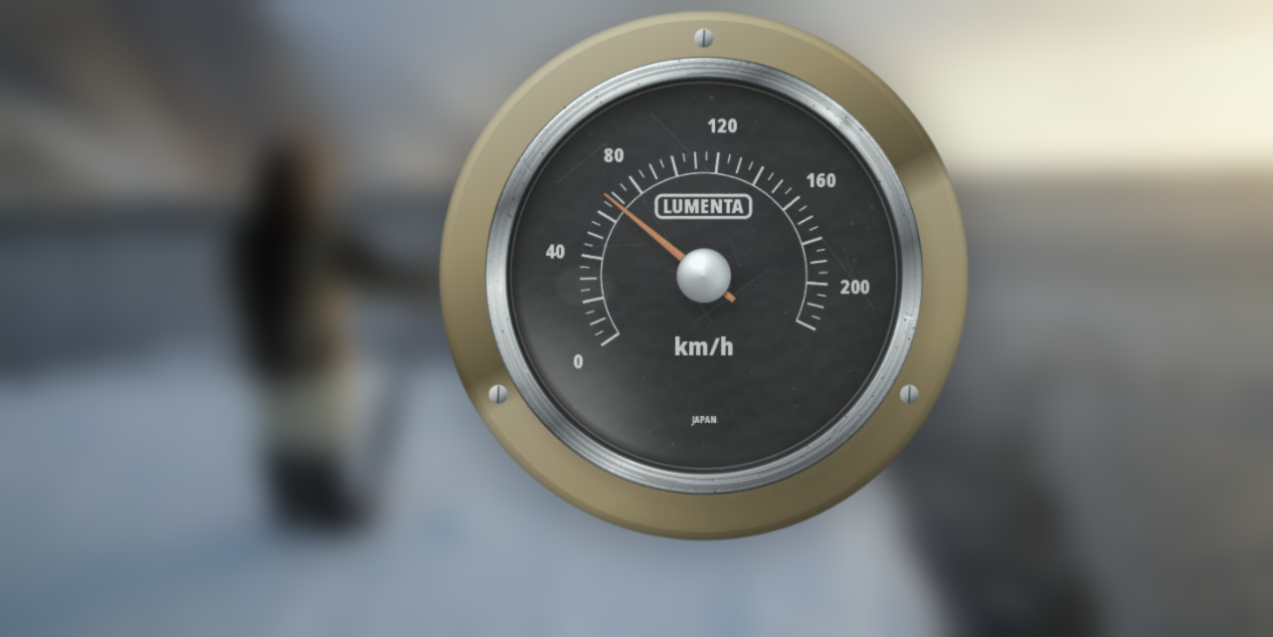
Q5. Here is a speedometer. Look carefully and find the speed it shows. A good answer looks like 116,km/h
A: 67.5,km/h
